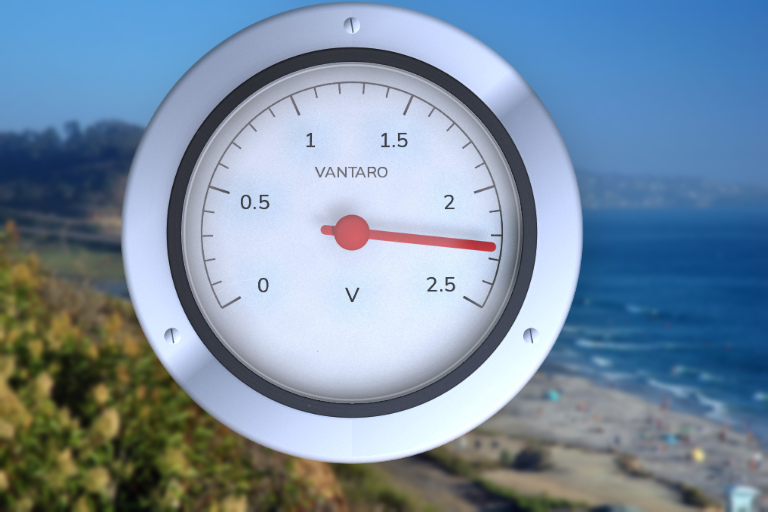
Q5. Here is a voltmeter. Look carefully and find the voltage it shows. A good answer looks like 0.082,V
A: 2.25,V
